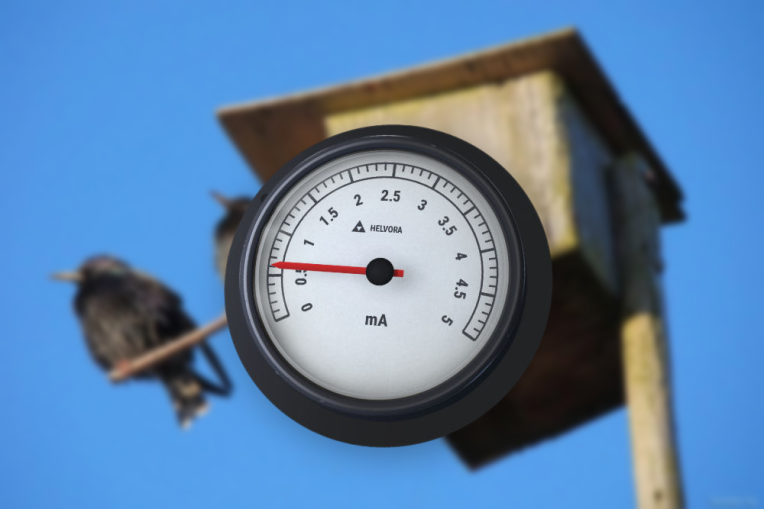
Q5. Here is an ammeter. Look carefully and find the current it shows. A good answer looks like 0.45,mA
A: 0.6,mA
